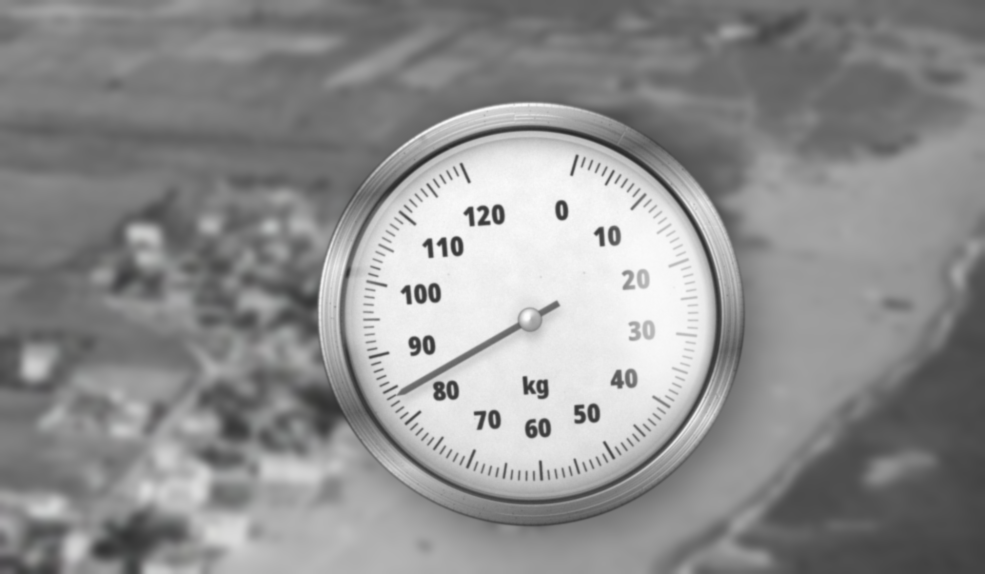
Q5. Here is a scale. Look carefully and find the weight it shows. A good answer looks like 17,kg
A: 84,kg
